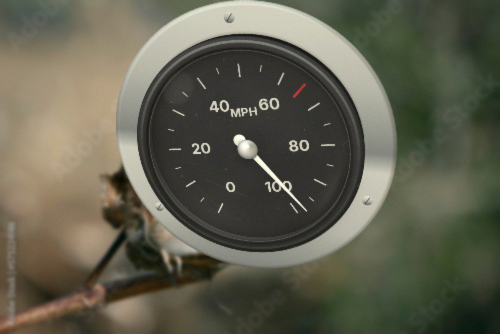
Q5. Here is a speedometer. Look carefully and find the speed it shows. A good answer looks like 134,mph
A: 97.5,mph
